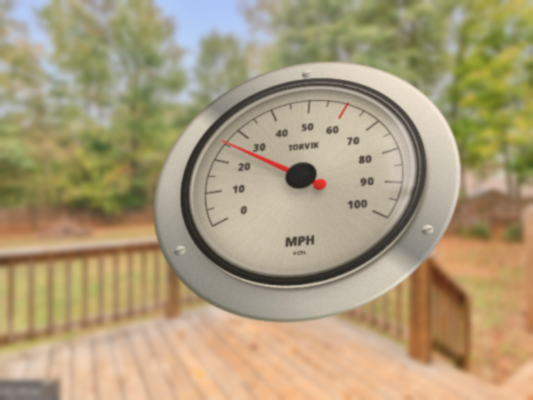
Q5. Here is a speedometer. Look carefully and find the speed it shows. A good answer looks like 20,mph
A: 25,mph
